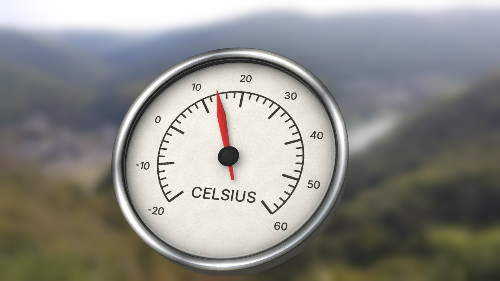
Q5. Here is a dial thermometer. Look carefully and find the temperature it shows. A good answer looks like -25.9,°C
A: 14,°C
